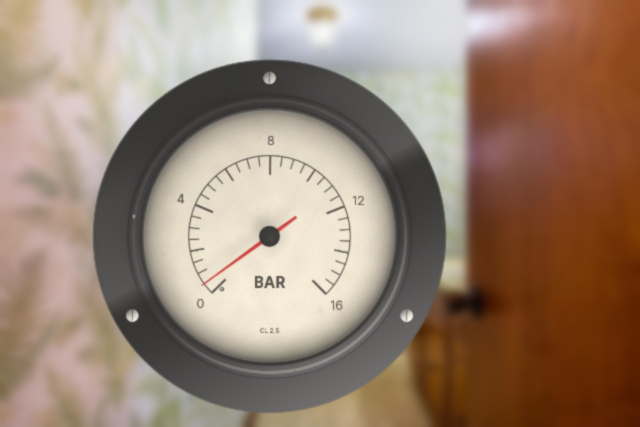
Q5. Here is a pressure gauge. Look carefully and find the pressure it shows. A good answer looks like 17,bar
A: 0.5,bar
